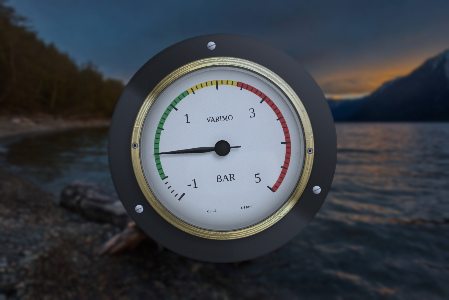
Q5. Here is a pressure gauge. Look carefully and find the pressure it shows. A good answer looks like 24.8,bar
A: 0,bar
